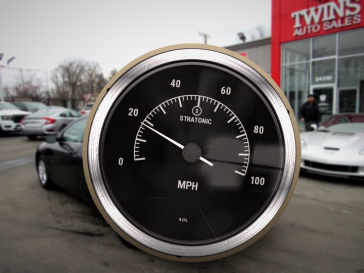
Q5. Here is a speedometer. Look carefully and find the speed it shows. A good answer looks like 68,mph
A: 18,mph
